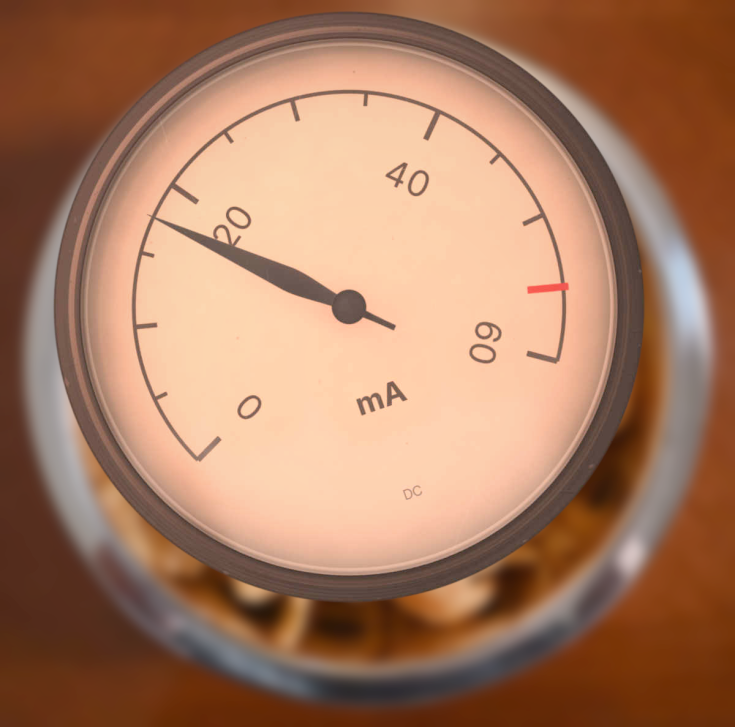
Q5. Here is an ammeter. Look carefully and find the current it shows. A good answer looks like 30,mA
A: 17.5,mA
